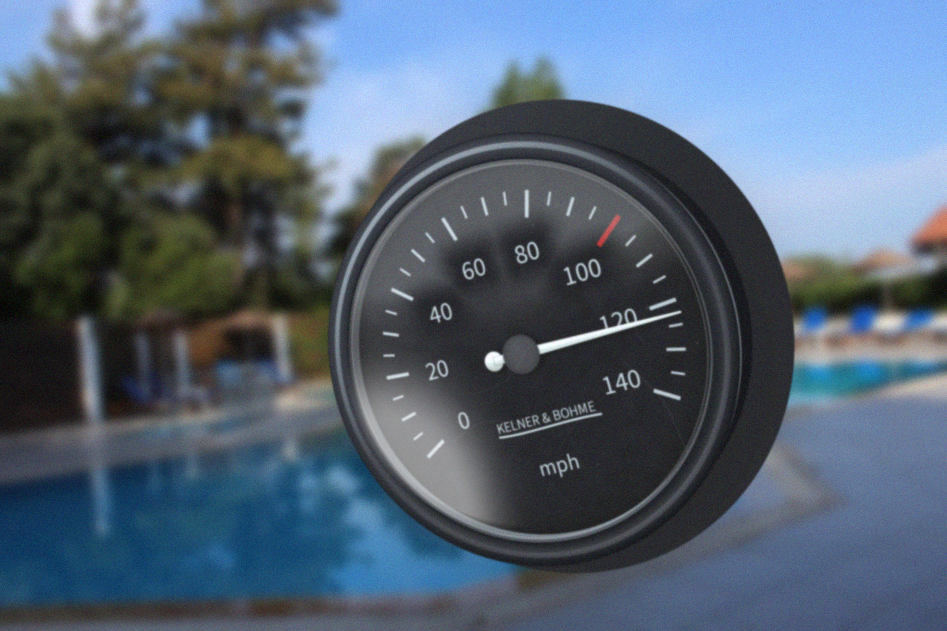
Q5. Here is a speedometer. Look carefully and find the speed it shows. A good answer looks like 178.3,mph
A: 122.5,mph
